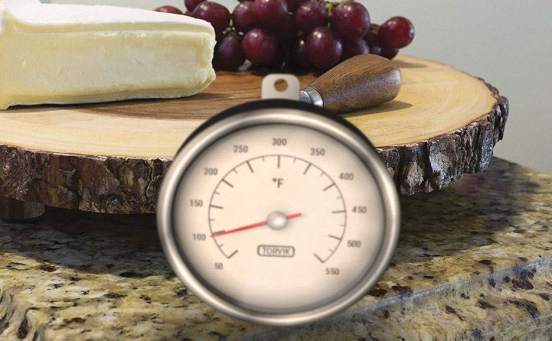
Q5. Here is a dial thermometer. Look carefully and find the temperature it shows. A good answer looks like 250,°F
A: 100,°F
